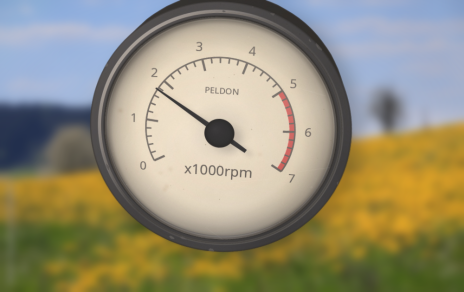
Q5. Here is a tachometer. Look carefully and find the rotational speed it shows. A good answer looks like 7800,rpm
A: 1800,rpm
